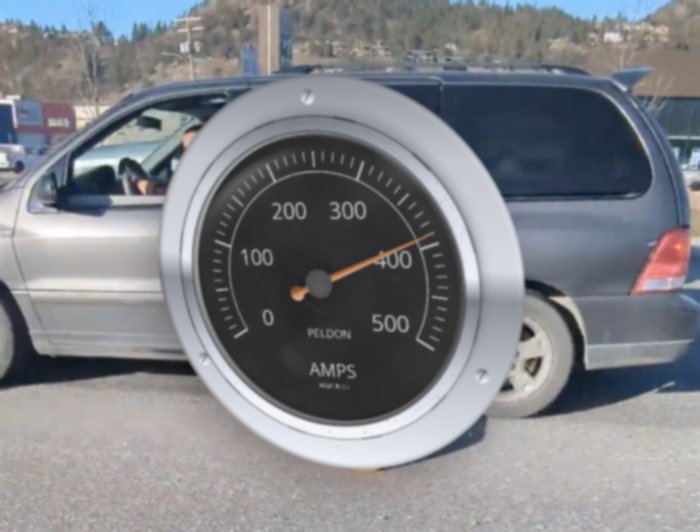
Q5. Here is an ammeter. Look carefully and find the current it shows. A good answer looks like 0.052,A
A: 390,A
